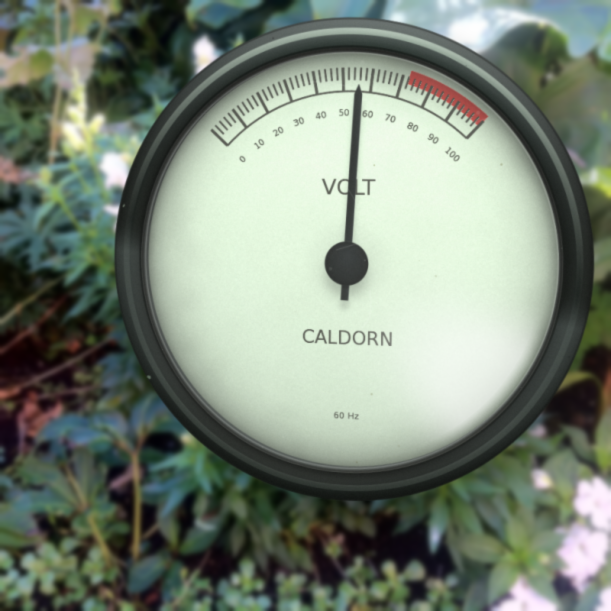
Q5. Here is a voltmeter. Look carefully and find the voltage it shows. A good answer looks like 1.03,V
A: 56,V
